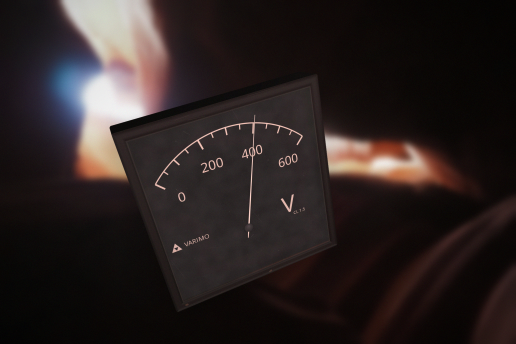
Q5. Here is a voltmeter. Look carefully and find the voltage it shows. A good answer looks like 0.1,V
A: 400,V
